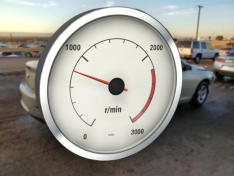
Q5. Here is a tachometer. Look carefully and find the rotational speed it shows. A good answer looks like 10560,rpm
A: 800,rpm
